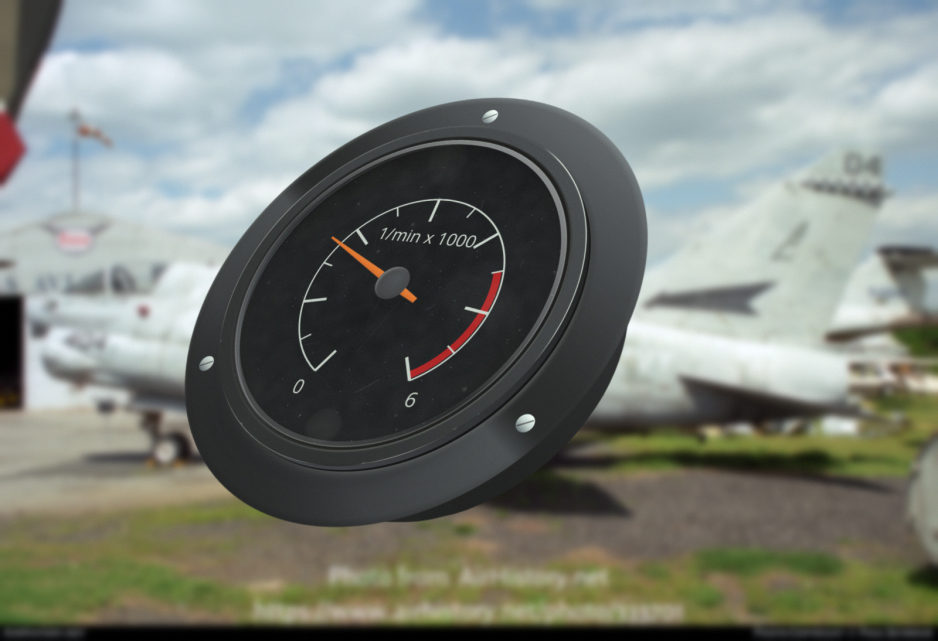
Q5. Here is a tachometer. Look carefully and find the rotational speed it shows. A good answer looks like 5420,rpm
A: 1750,rpm
